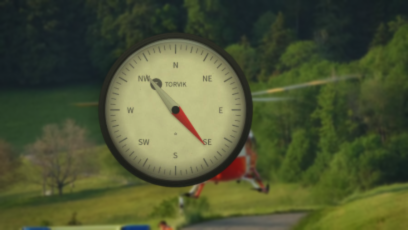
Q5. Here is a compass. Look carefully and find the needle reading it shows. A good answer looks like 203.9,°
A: 140,°
